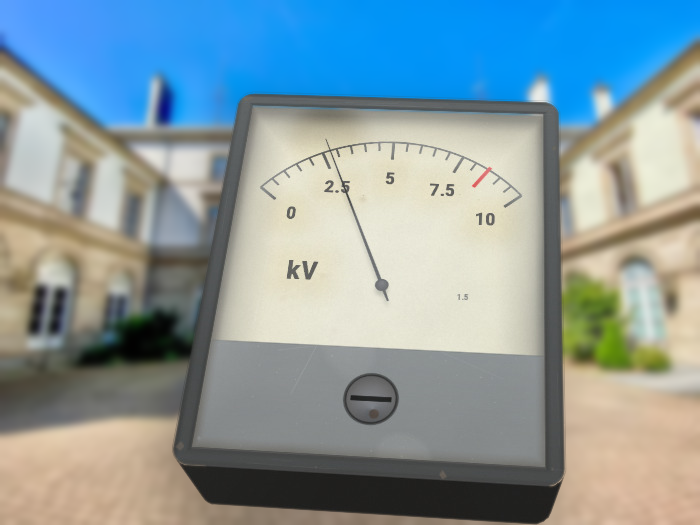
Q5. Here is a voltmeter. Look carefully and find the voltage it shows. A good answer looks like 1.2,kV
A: 2.75,kV
